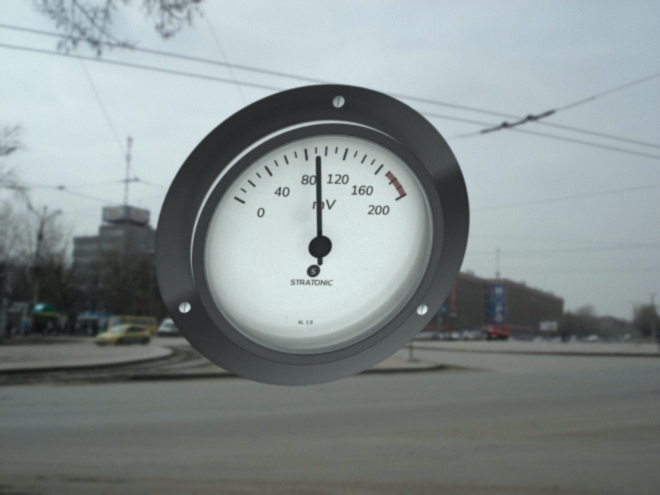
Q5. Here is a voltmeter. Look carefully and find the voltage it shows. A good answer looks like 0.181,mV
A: 90,mV
